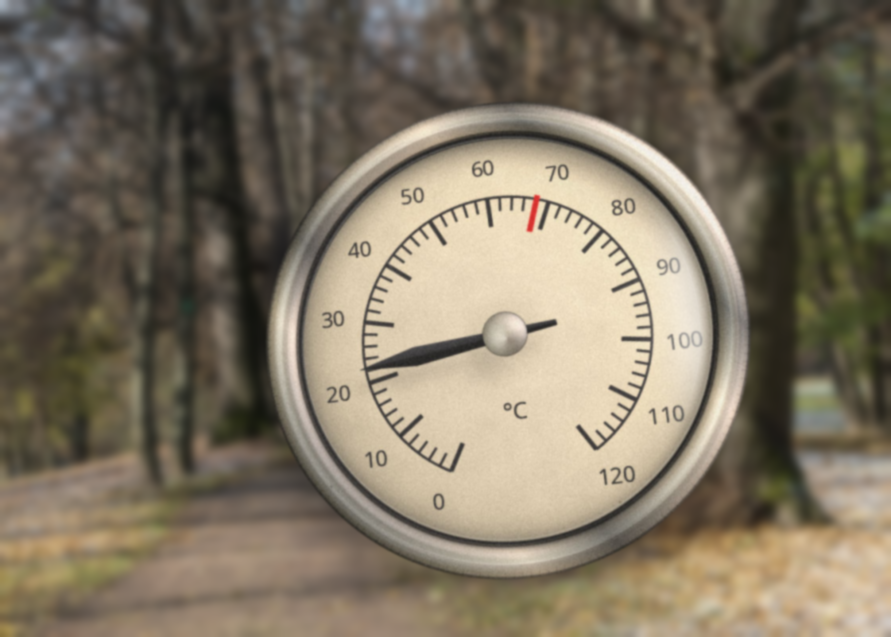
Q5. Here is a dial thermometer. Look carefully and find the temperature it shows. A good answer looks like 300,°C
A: 22,°C
